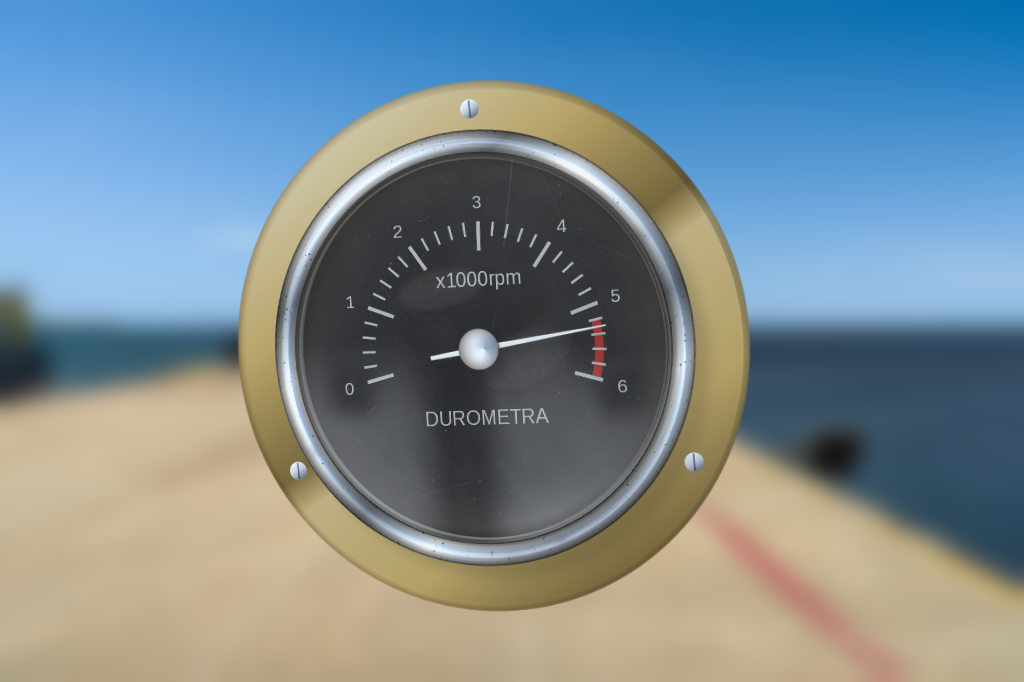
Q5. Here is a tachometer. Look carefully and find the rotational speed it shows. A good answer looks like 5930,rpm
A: 5300,rpm
